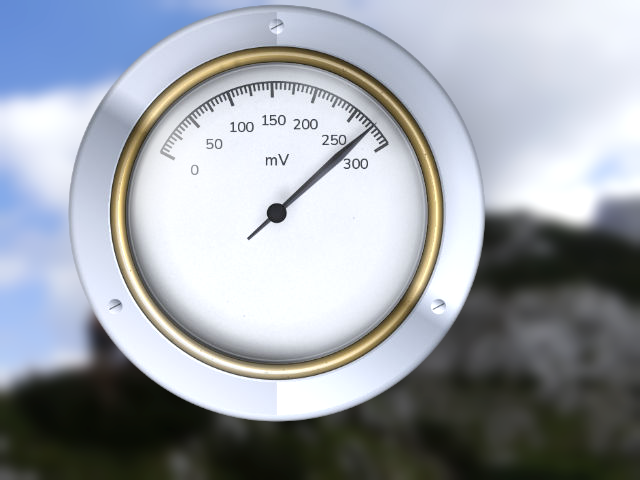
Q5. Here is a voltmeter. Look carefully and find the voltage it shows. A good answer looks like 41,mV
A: 275,mV
